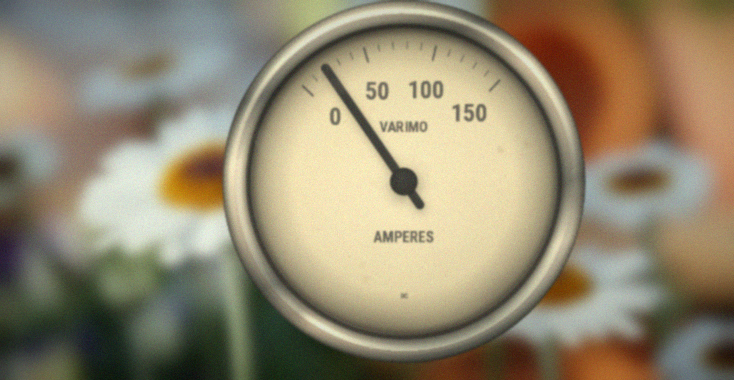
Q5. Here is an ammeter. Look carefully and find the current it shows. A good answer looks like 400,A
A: 20,A
